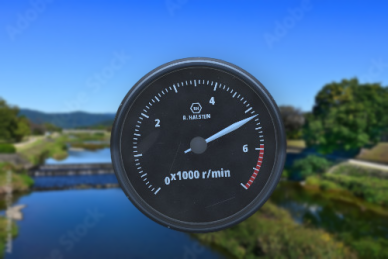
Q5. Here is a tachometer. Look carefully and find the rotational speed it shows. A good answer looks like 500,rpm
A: 5200,rpm
